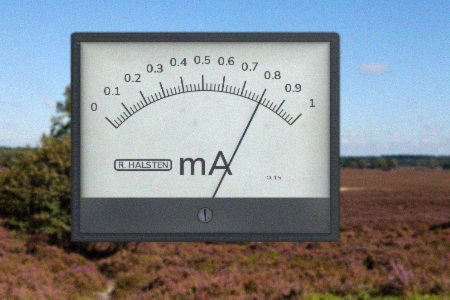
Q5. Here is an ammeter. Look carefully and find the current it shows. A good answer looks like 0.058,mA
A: 0.8,mA
